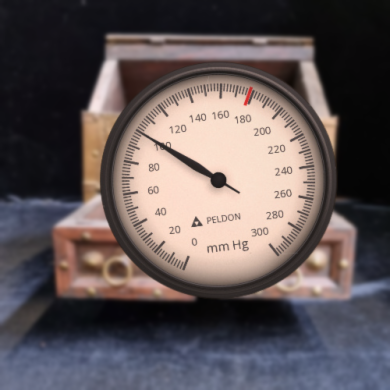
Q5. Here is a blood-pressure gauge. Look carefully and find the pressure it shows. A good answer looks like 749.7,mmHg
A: 100,mmHg
